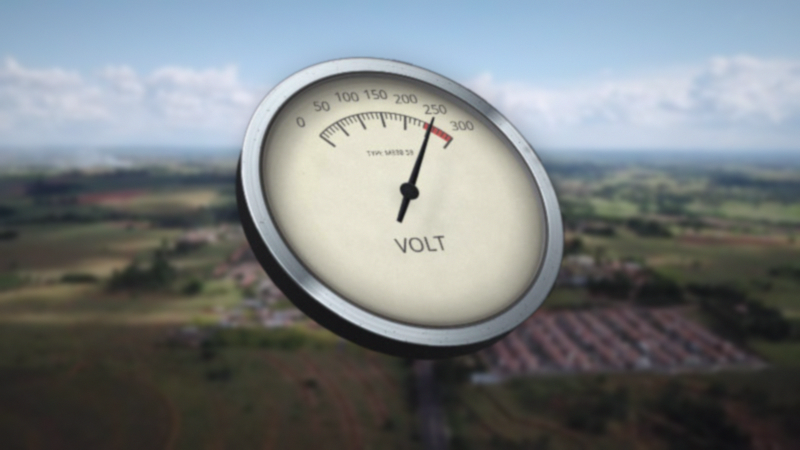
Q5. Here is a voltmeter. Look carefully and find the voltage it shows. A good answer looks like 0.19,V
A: 250,V
